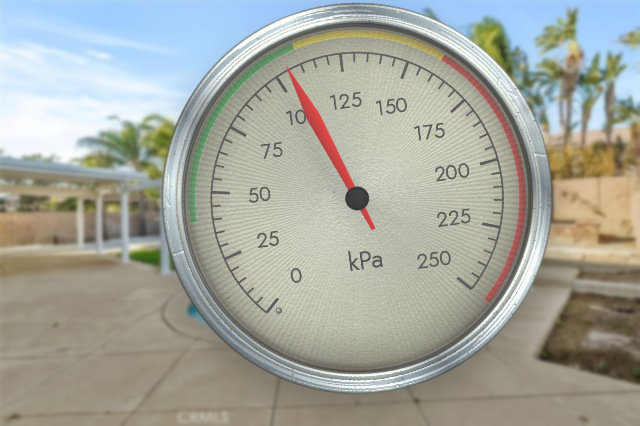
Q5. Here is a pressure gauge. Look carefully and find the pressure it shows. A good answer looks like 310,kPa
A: 105,kPa
